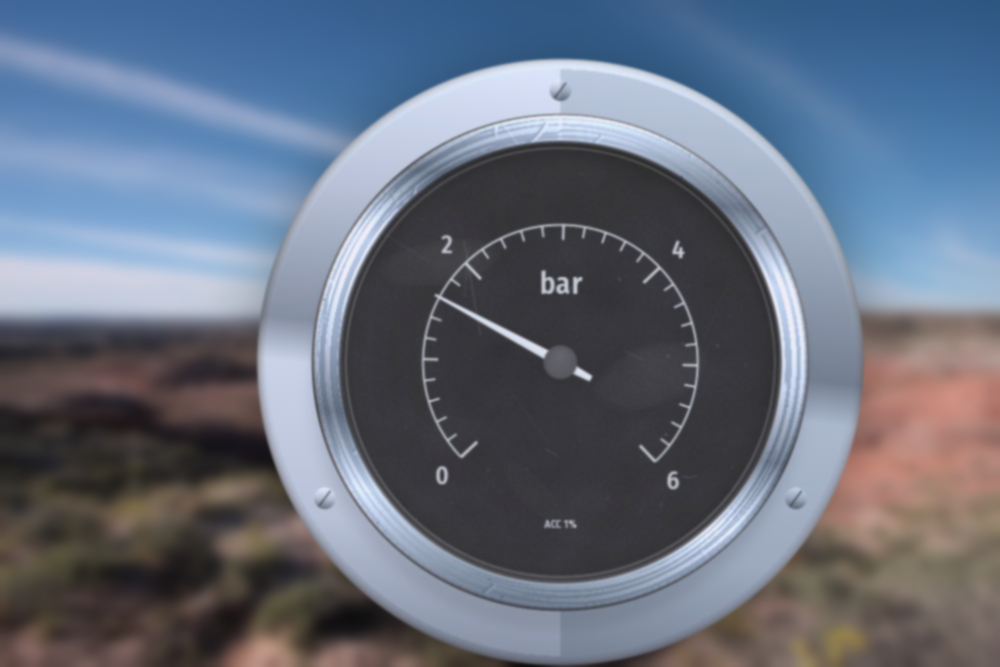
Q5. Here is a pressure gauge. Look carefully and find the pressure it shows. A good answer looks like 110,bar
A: 1.6,bar
